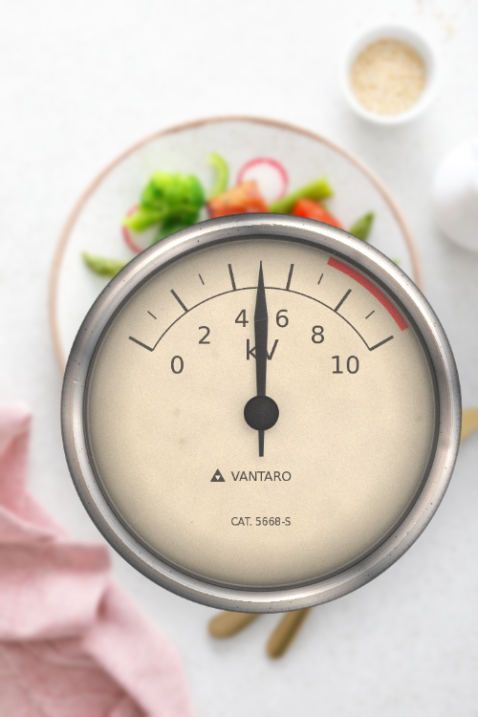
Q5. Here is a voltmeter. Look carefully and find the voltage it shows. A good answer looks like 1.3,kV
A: 5,kV
